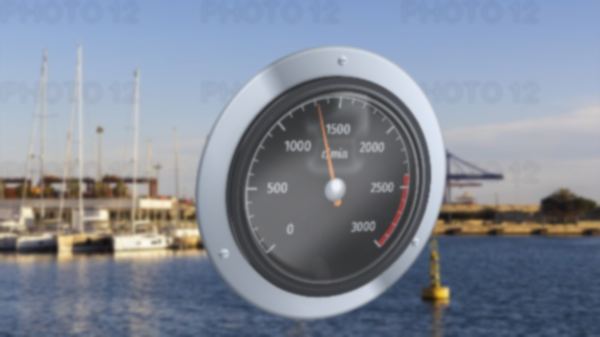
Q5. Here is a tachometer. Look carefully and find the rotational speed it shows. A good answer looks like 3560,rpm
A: 1300,rpm
